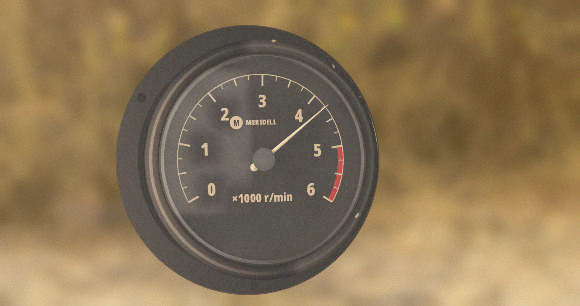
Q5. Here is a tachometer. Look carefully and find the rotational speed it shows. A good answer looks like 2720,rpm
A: 4250,rpm
